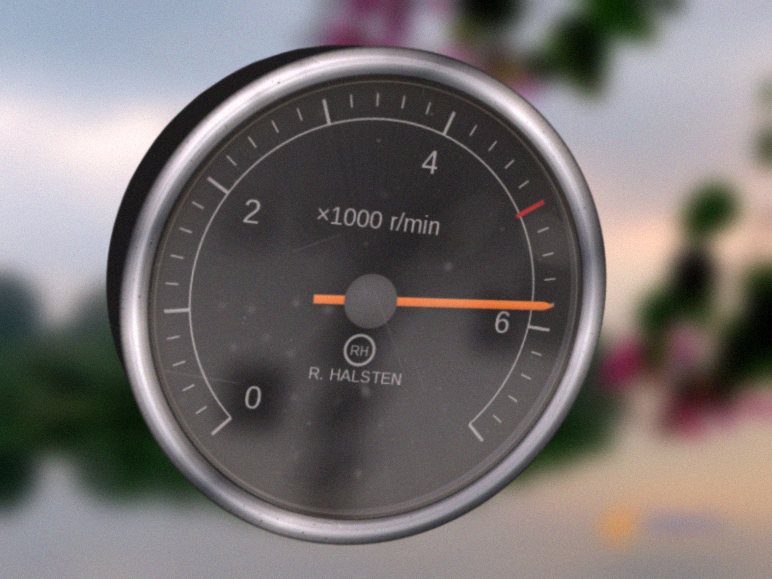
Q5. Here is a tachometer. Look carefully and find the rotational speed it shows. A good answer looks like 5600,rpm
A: 5800,rpm
